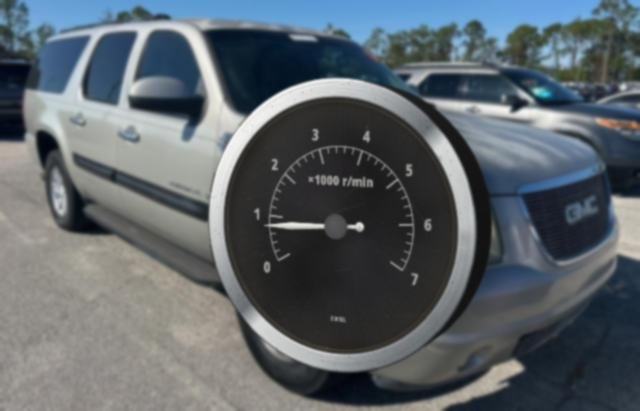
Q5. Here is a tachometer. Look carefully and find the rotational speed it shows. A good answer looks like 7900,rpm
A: 800,rpm
